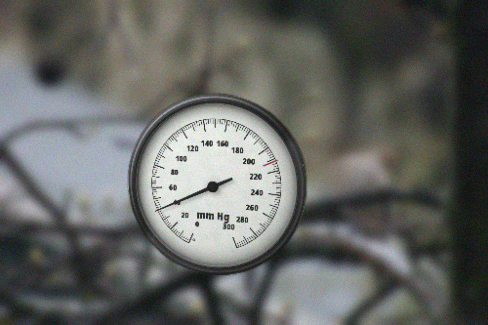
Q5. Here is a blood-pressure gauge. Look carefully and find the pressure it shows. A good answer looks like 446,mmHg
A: 40,mmHg
